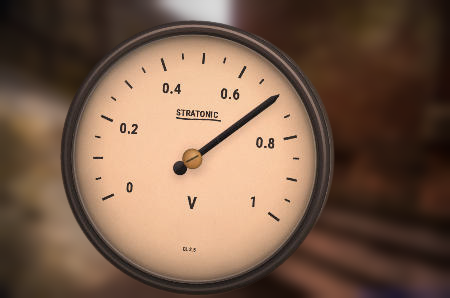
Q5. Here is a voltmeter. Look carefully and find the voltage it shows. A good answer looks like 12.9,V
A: 0.7,V
